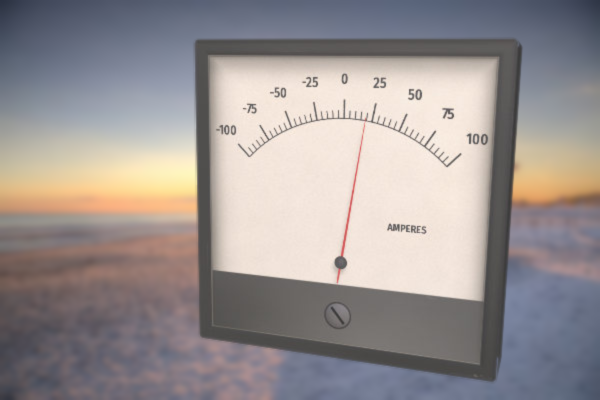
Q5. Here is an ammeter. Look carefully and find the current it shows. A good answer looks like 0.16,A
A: 20,A
